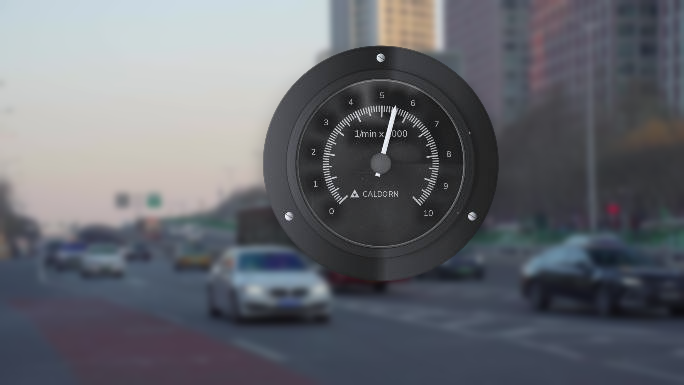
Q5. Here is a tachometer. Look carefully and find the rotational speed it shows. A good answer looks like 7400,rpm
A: 5500,rpm
